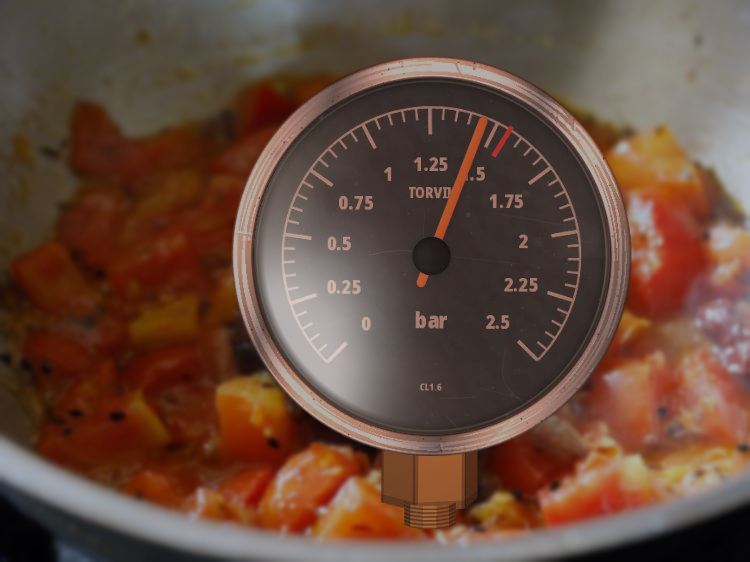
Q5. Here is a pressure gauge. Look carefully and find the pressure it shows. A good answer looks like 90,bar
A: 1.45,bar
